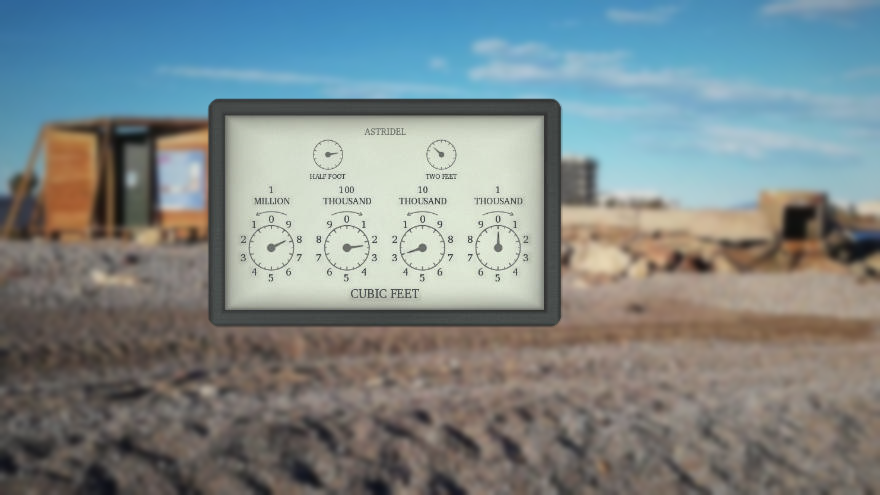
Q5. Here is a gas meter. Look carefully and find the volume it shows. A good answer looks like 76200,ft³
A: 823000,ft³
